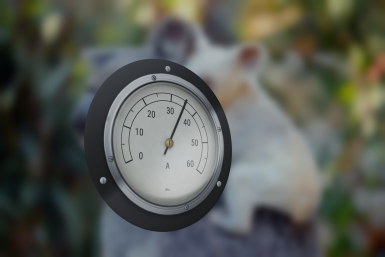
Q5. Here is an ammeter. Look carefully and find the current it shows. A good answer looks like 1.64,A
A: 35,A
